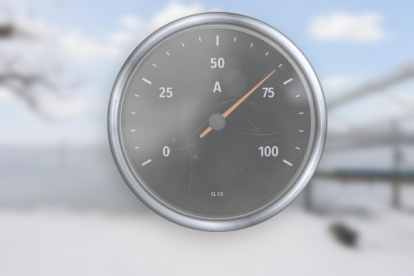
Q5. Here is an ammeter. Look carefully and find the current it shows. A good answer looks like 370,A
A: 70,A
